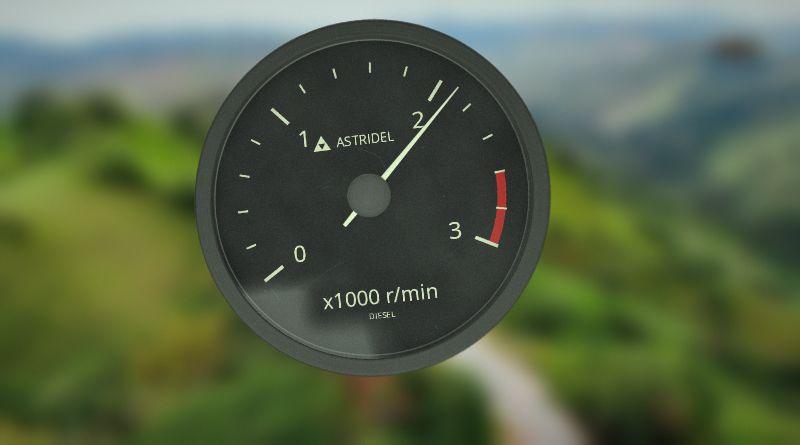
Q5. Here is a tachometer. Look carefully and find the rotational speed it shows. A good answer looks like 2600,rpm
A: 2100,rpm
